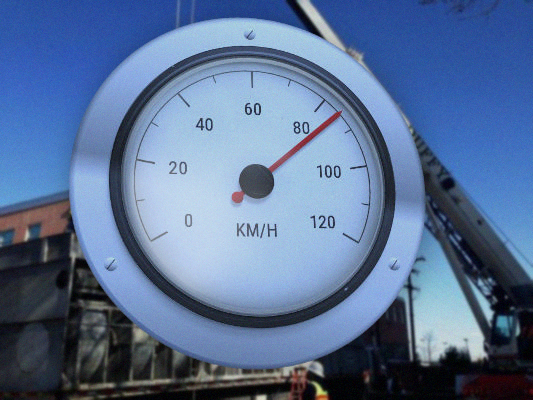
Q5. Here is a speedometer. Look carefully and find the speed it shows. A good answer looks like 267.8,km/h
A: 85,km/h
